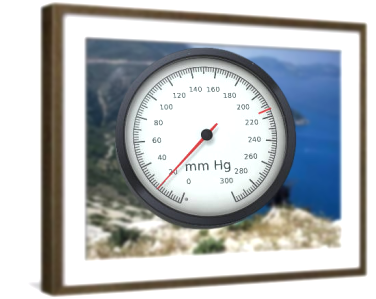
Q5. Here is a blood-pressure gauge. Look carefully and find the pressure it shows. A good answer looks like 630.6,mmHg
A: 20,mmHg
